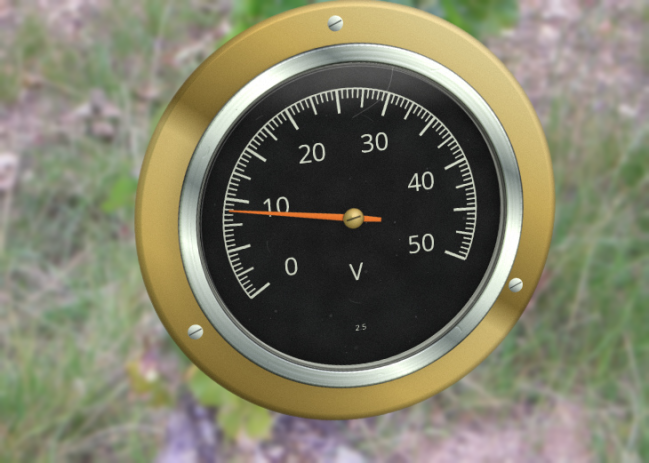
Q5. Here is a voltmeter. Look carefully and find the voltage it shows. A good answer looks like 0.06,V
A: 9,V
